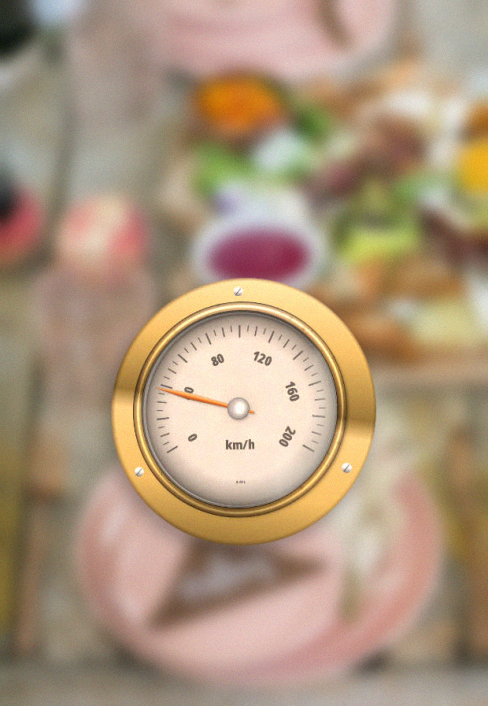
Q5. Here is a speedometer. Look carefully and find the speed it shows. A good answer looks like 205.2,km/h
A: 37.5,km/h
